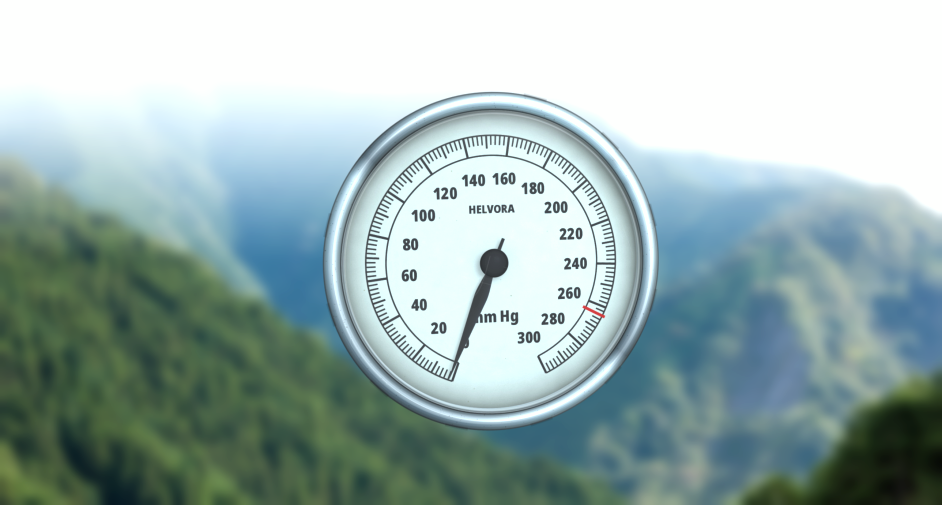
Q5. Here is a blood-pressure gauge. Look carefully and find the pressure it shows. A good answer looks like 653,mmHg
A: 2,mmHg
